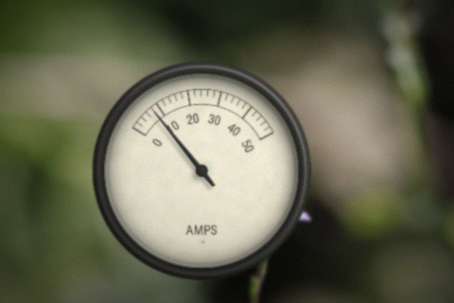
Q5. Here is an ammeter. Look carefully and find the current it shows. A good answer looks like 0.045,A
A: 8,A
